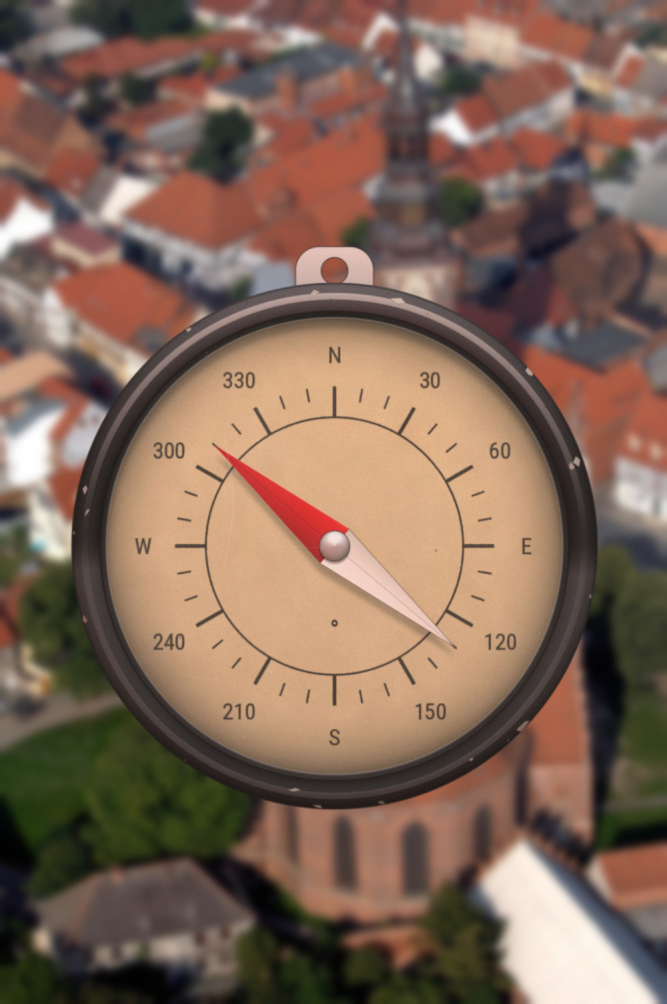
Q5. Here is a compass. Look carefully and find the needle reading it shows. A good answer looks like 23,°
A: 310,°
